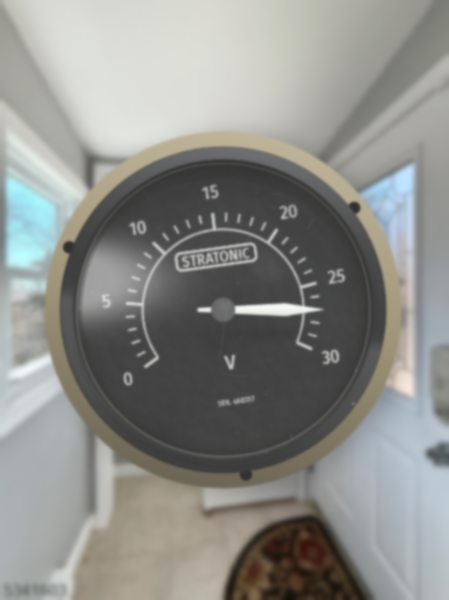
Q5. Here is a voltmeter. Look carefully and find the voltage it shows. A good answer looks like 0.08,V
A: 27,V
